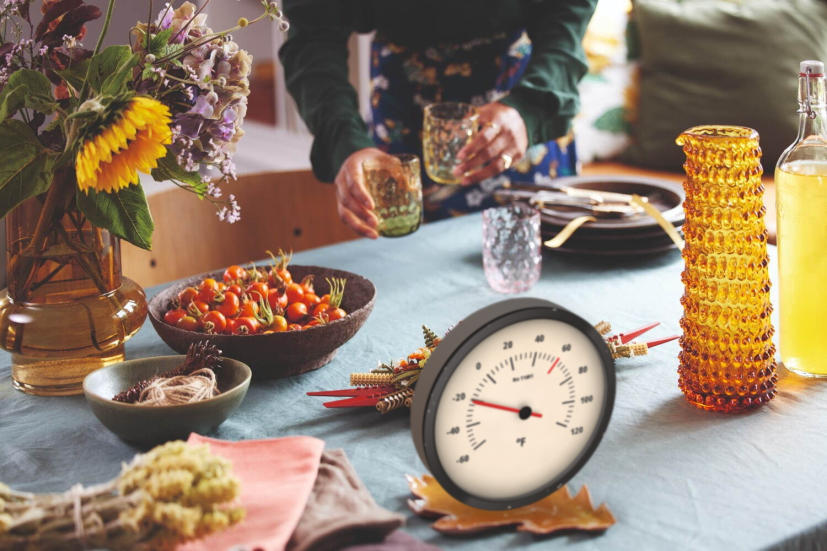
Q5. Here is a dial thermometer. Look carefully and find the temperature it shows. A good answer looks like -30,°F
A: -20,°F
